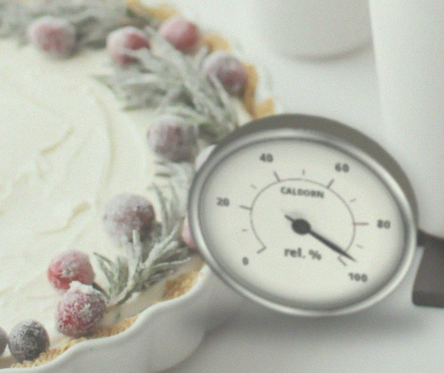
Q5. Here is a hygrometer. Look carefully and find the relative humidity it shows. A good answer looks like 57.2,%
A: 95,%
